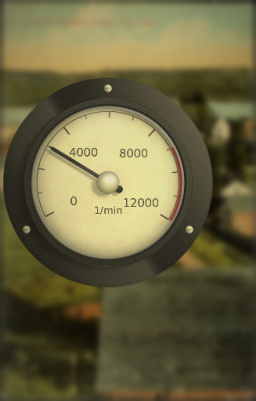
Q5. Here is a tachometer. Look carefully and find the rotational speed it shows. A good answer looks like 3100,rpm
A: 3000,rpm
